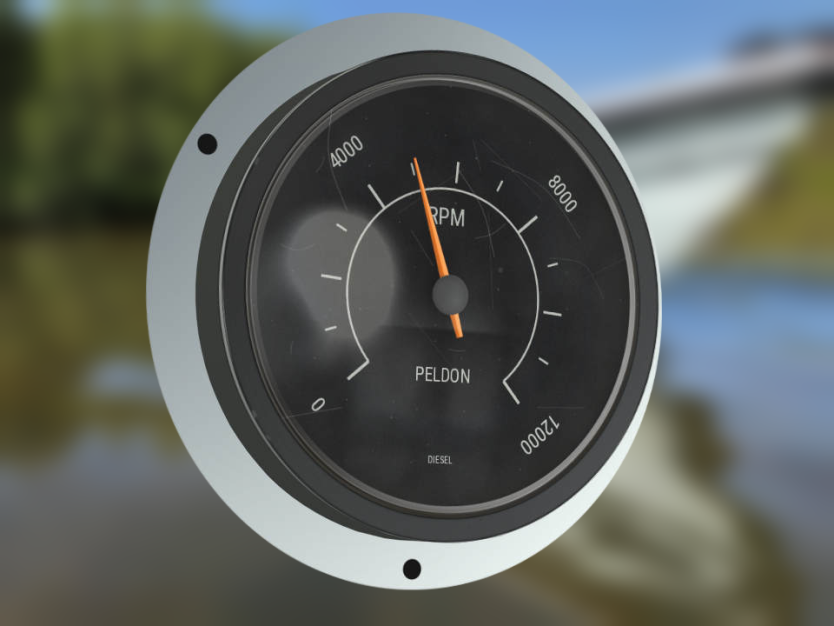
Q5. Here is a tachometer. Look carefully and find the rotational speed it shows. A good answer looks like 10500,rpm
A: 5000,rpm
